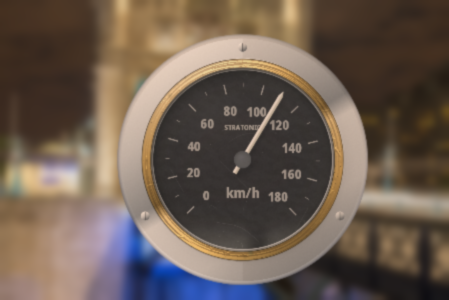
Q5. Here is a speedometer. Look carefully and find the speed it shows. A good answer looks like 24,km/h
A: 110,km/h
